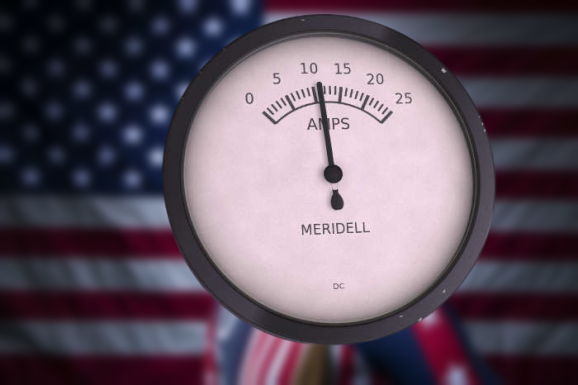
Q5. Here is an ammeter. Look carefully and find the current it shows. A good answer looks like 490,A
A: 11,A
